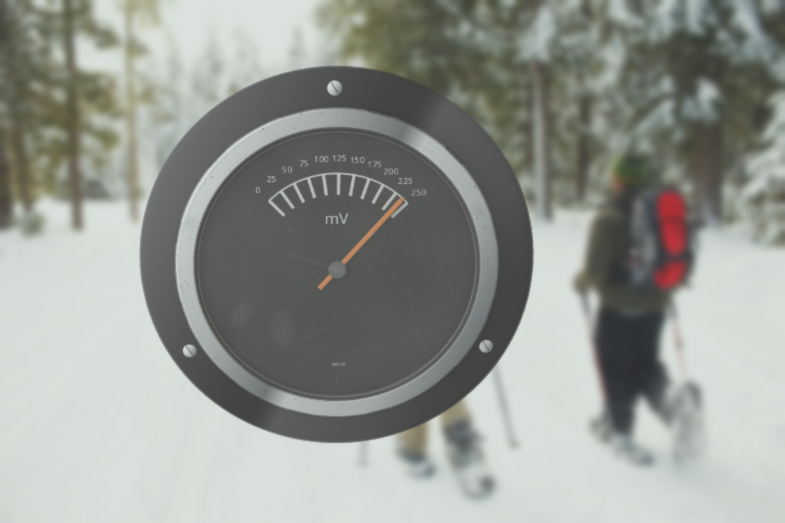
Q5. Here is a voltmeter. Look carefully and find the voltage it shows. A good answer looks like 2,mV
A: 237.5,mV
